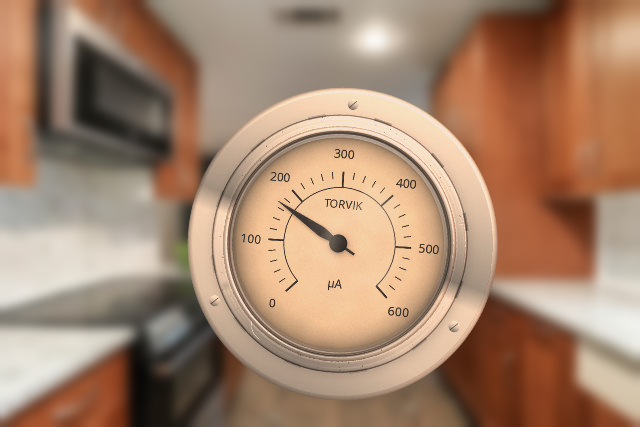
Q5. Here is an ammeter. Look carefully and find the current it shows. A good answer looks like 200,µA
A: 170,µA
